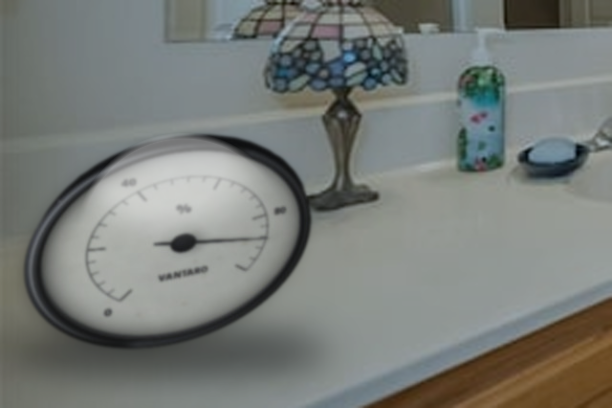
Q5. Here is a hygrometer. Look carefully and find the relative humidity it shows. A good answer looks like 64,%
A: 88,%
